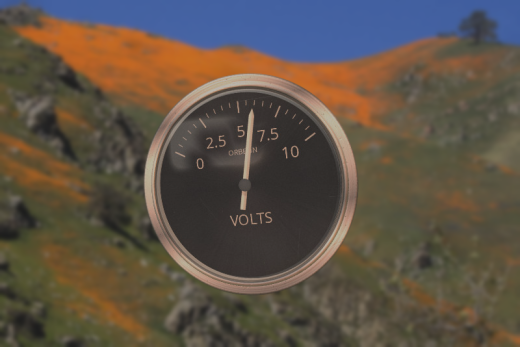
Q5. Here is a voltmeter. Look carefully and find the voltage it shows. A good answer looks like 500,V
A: 6,V
